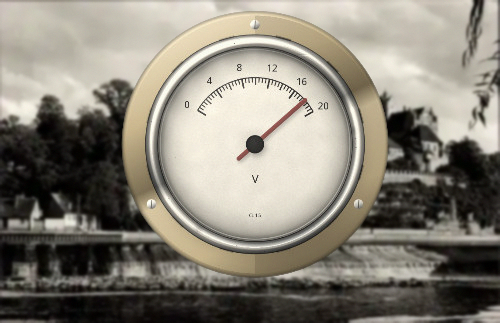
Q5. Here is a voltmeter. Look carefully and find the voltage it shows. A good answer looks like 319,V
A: 18,V
